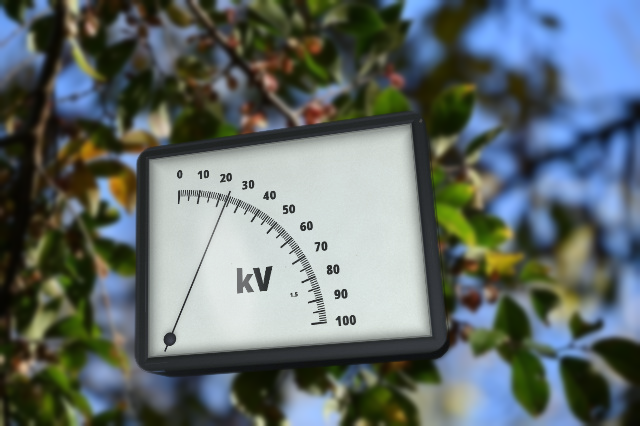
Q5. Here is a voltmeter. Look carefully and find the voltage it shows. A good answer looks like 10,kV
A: 25,kV
